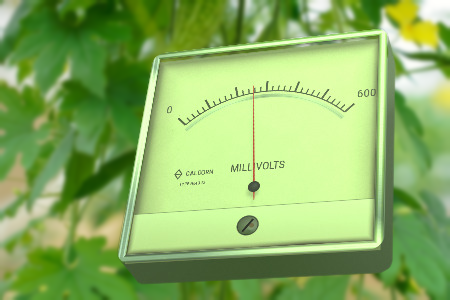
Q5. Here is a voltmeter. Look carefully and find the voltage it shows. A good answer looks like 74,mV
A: 260,mV
